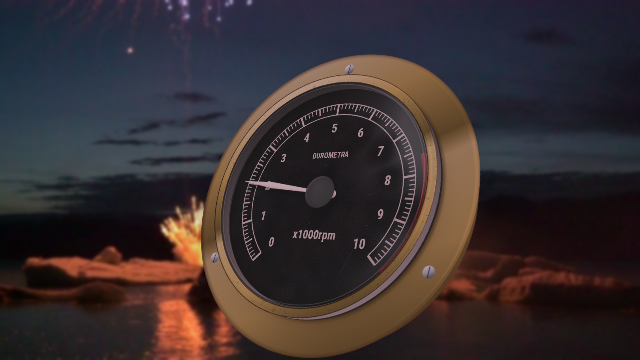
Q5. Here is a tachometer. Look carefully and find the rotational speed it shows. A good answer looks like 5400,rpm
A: 2000,rpm
